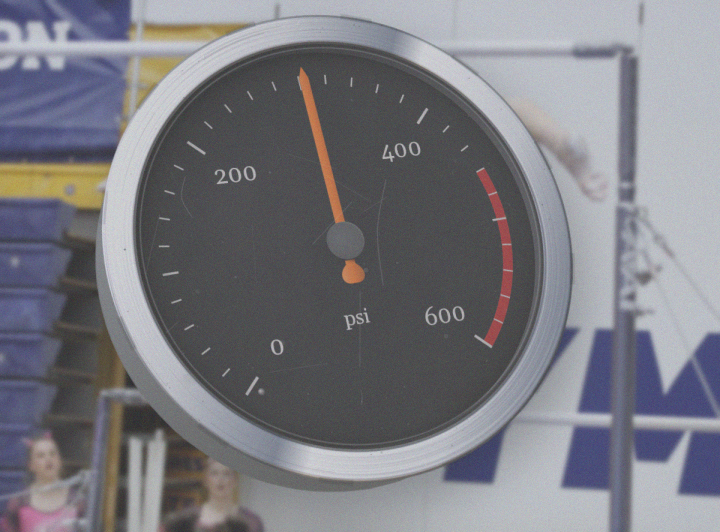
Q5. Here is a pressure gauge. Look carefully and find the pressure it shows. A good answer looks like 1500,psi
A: 300,psi
